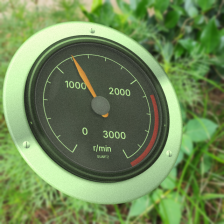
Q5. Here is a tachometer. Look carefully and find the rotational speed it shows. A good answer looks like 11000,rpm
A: 1200,rpm
